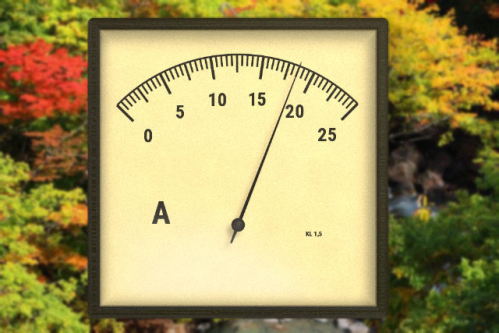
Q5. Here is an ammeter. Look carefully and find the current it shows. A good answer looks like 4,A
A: 18.5,A
